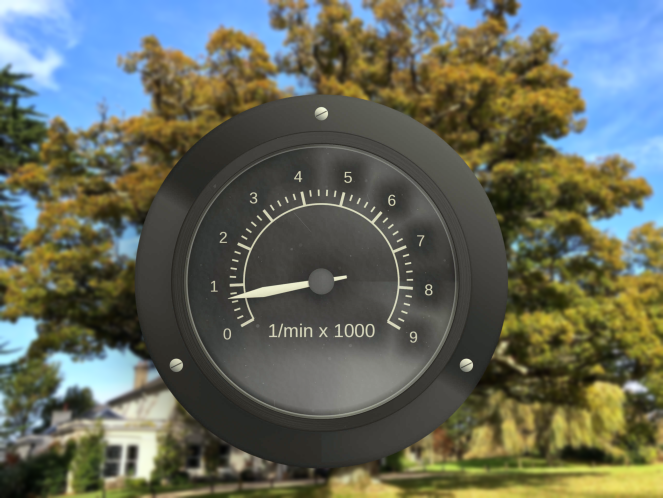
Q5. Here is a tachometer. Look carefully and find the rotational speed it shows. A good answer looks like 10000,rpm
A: 700,rpm
